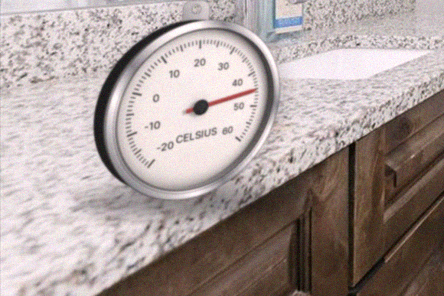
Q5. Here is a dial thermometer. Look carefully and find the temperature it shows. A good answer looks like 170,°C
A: 45,°C
